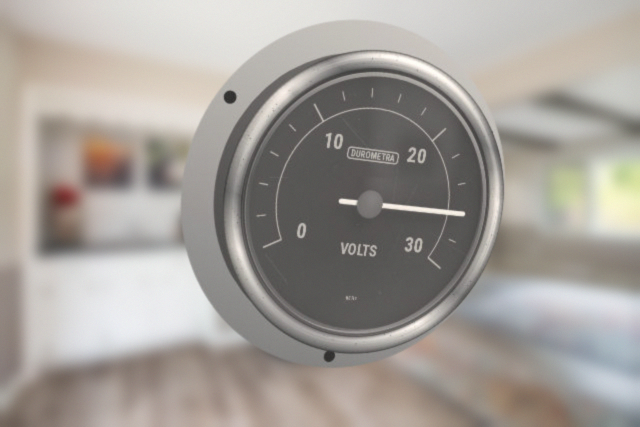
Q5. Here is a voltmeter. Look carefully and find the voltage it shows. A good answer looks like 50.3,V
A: 26,V
